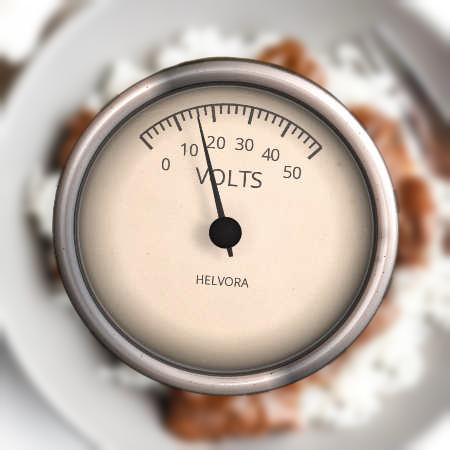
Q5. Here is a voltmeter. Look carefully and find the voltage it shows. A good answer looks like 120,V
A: 16,V
